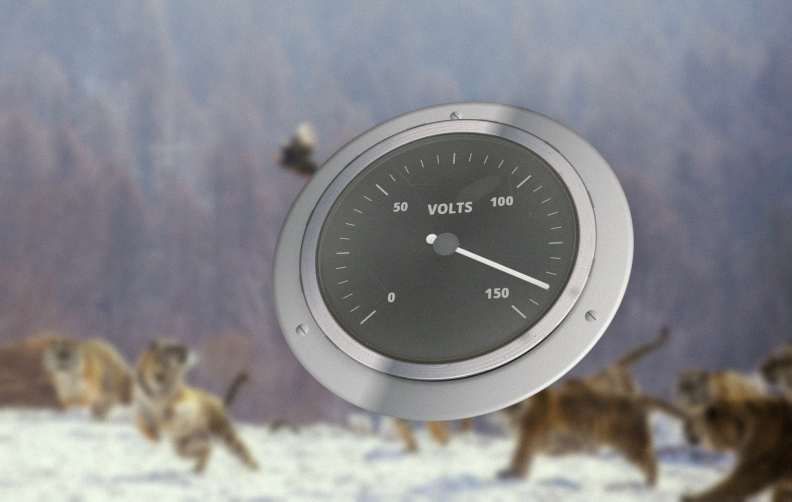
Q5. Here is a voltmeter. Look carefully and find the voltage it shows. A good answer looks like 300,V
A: 140,V
